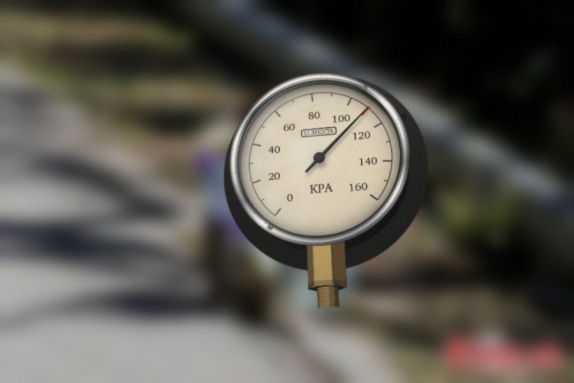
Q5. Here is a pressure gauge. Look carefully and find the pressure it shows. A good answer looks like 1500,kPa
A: 110,kPa
